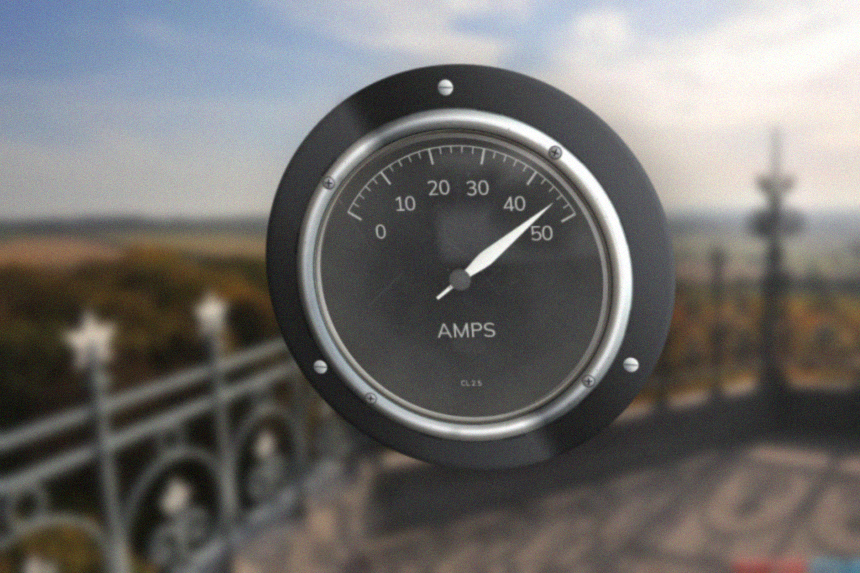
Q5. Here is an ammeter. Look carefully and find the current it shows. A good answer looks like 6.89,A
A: 46,A
